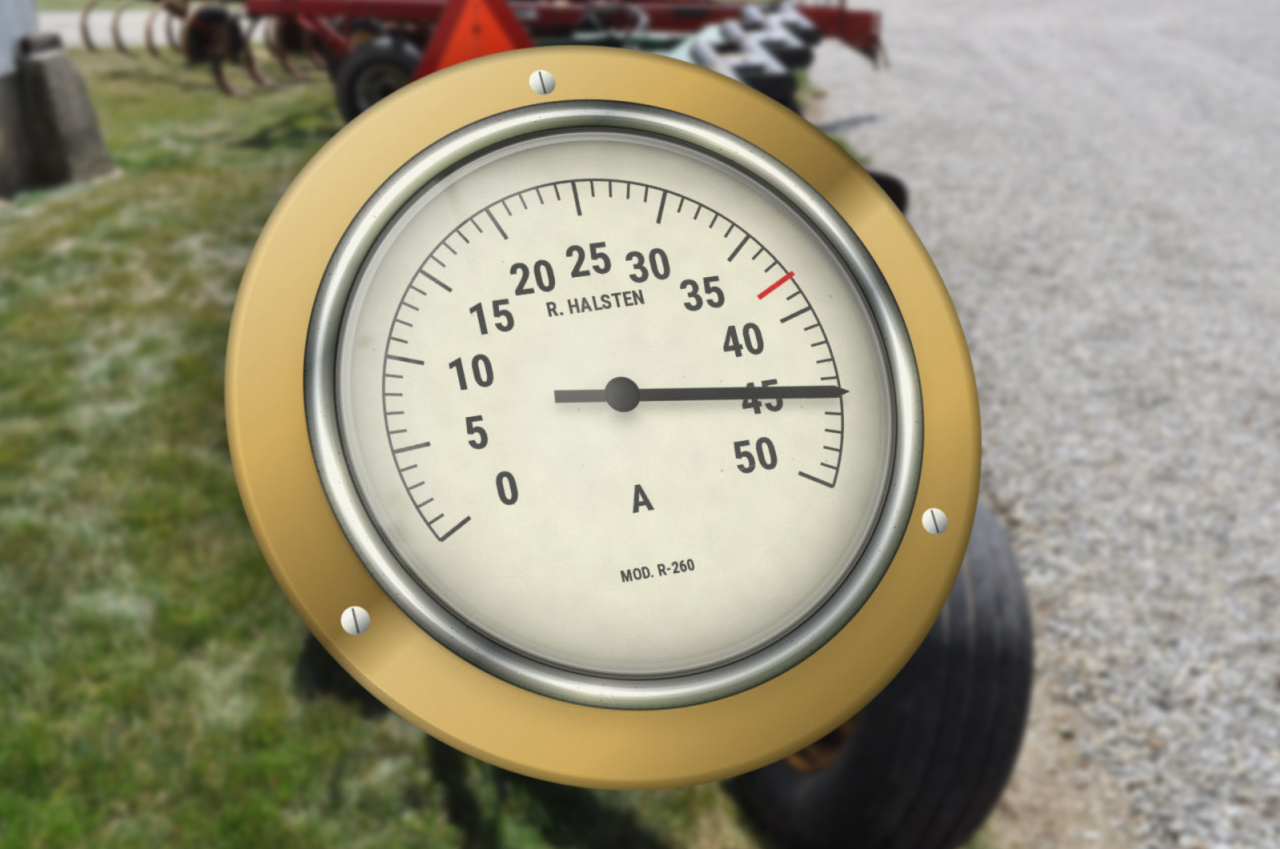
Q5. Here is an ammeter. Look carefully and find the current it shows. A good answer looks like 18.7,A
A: 45,A
